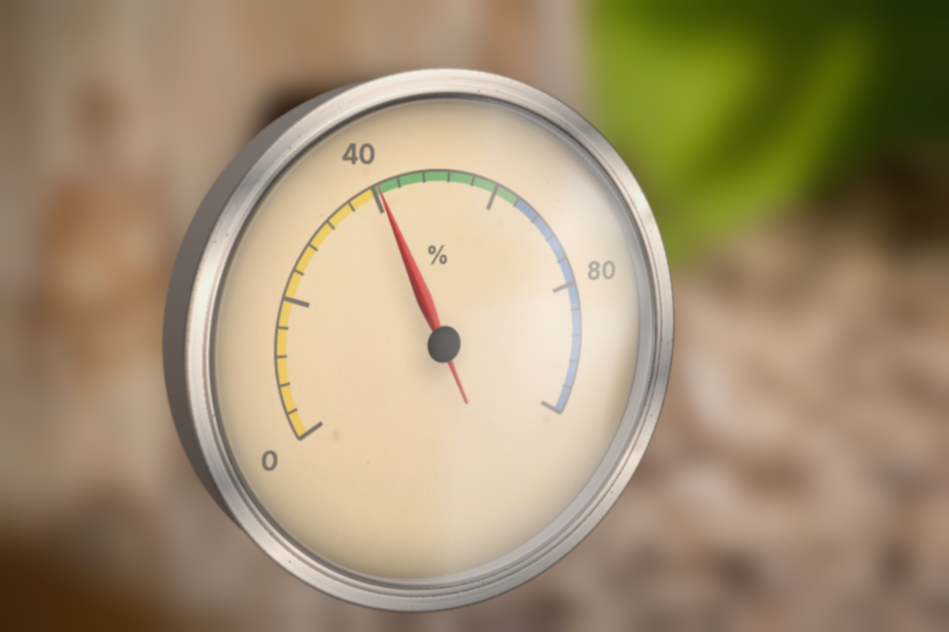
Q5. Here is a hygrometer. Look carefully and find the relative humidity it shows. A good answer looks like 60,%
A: 40,%
